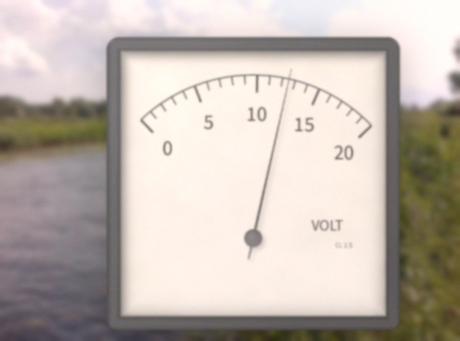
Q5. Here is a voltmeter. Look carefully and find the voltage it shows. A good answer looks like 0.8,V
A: 12.5,V
